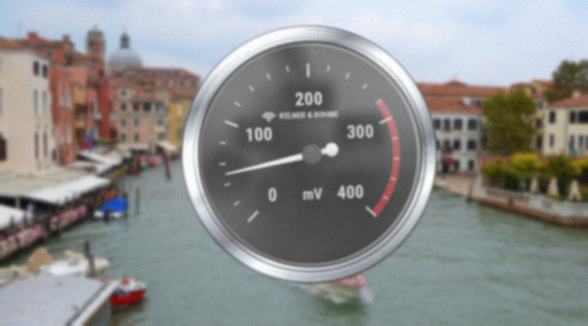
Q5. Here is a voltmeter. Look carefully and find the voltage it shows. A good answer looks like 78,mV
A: 50,mV
